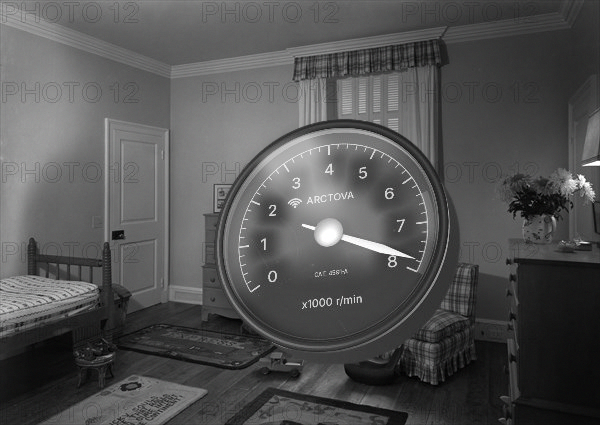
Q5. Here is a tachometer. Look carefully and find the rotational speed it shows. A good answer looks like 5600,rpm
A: 7800,rpm
